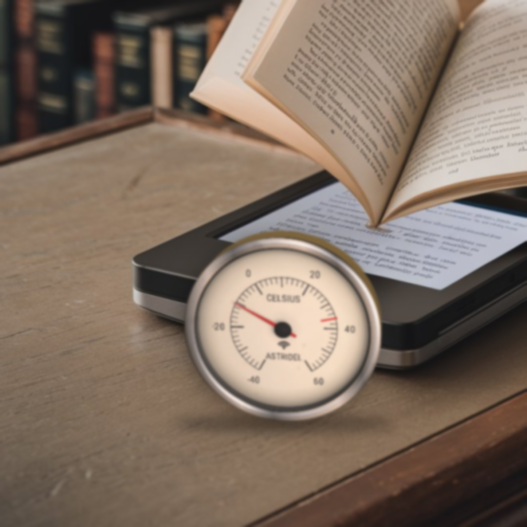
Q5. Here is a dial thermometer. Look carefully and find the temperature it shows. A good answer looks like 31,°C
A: -10,°C
